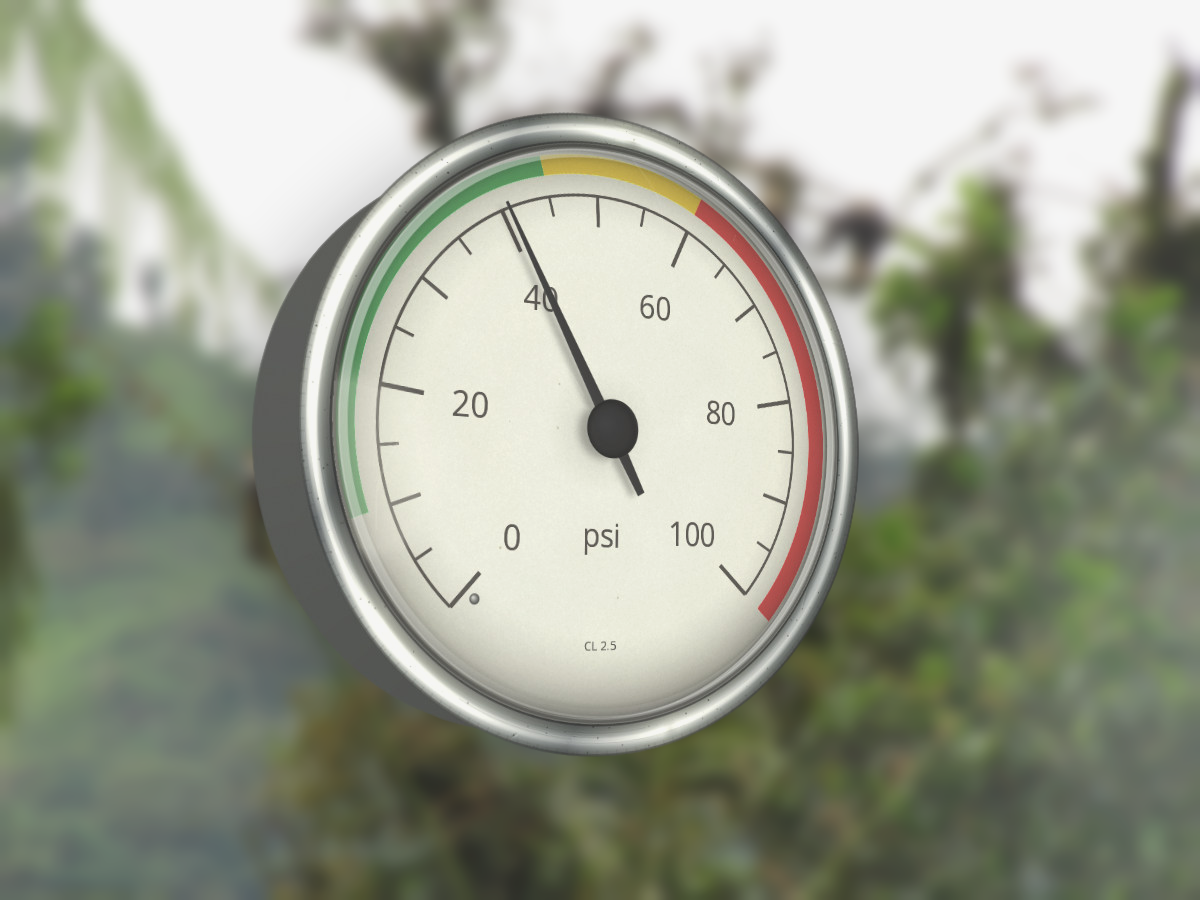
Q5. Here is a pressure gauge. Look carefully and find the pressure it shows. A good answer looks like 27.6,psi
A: 40,psi
